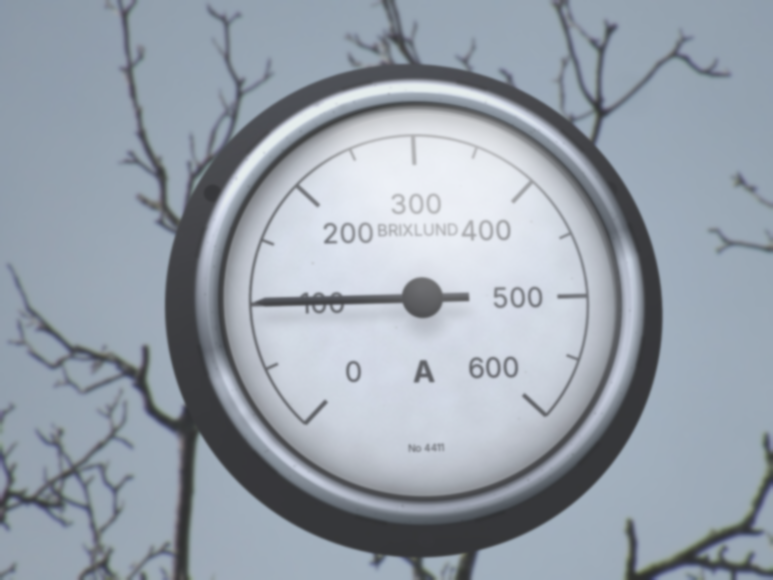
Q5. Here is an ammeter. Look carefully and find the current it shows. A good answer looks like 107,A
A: 100,A
